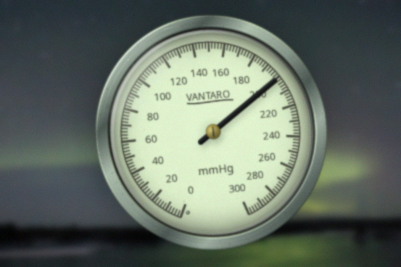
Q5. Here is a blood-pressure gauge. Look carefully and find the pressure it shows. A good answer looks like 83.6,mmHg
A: 200,mmHg
